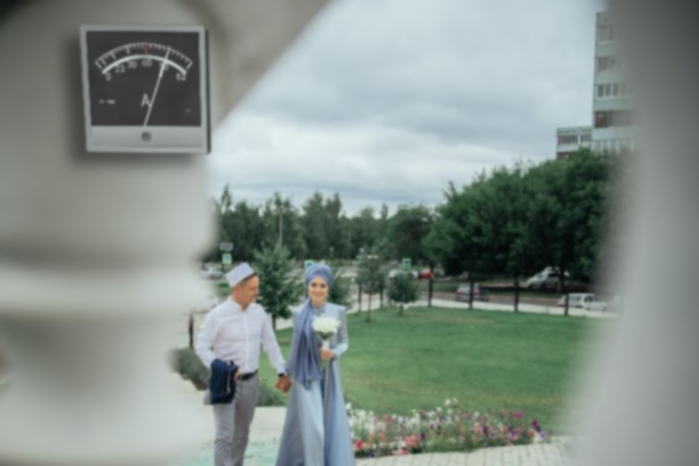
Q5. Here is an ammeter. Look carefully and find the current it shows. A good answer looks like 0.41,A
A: 50,A
